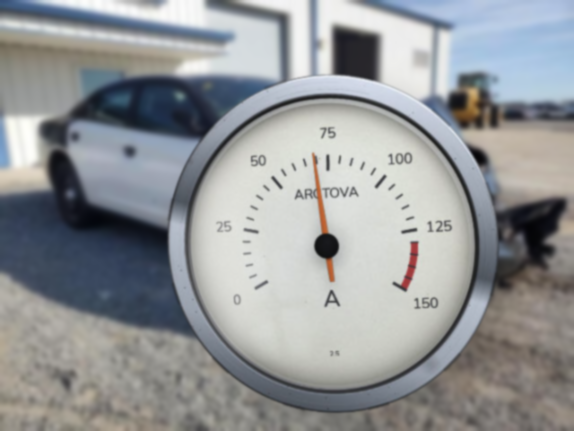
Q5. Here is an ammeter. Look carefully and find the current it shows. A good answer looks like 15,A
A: 70,A
